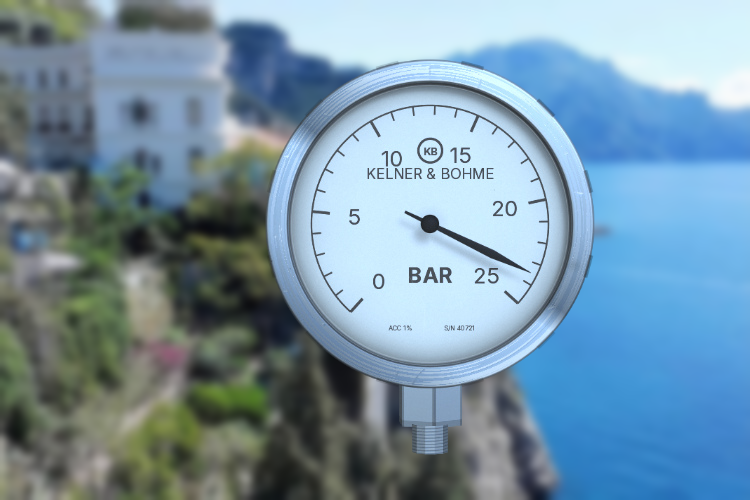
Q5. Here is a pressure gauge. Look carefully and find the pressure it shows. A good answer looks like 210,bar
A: 23.5,bar
